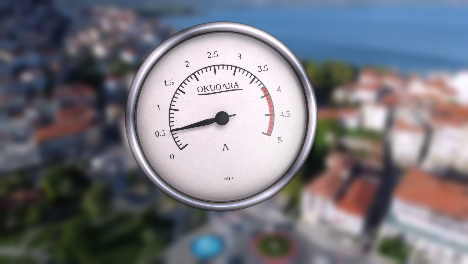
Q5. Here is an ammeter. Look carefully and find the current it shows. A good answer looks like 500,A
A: 0.5,A
